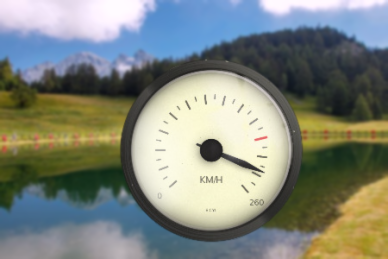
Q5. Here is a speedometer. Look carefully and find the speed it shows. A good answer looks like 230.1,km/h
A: 235,km/h
